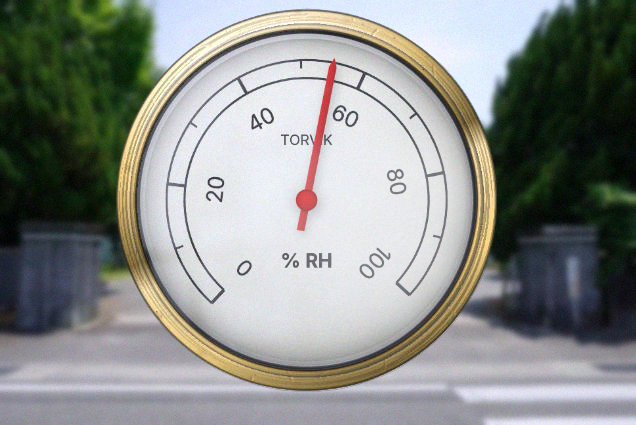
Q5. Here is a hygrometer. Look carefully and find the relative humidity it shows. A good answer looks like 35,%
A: 55,%
